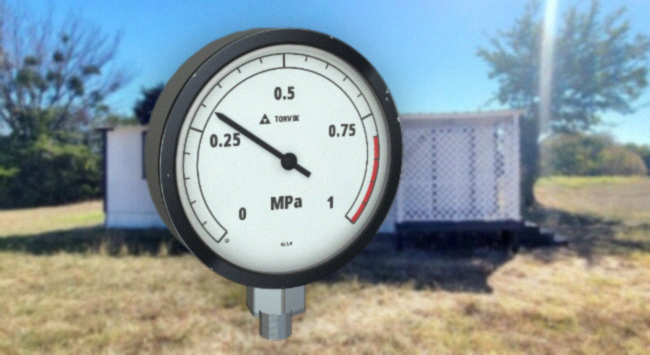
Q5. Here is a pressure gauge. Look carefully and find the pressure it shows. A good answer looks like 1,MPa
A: 0.3,MPa
